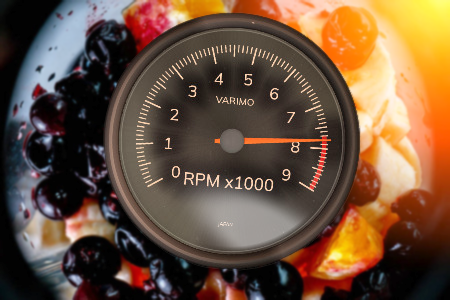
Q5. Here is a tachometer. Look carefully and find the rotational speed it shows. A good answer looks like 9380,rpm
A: 7800,rpm
